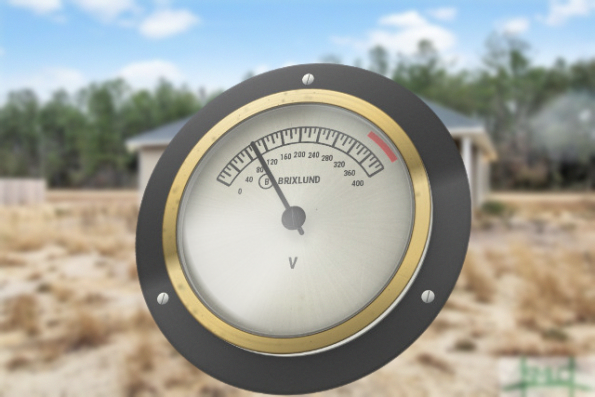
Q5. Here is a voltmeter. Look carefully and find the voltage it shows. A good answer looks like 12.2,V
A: 100,V
